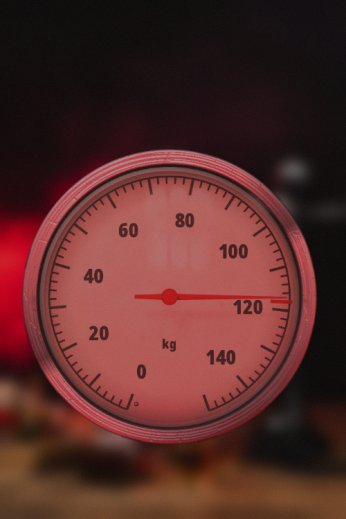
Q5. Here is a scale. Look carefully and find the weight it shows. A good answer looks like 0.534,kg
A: 117,kg
